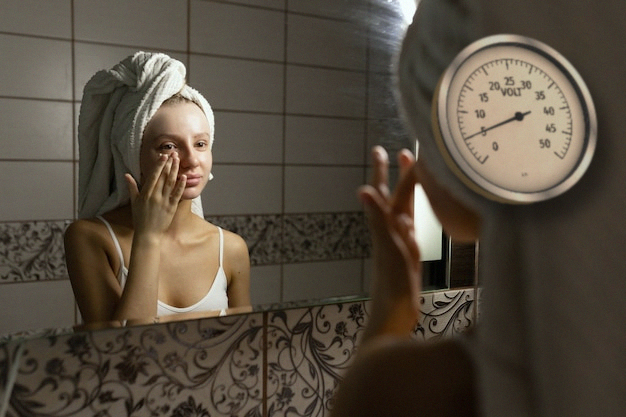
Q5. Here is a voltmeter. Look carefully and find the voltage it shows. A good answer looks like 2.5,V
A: 5,V
